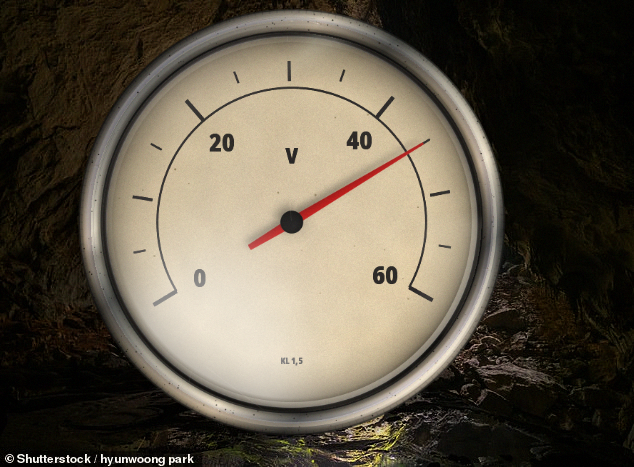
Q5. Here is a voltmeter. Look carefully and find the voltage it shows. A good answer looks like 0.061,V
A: 45,V
